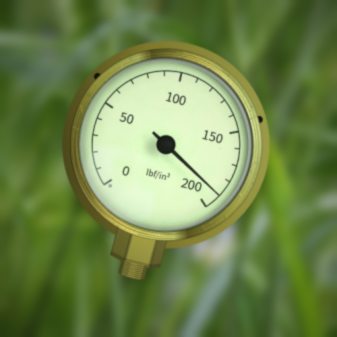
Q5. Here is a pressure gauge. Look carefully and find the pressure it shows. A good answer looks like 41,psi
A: 190,psi
